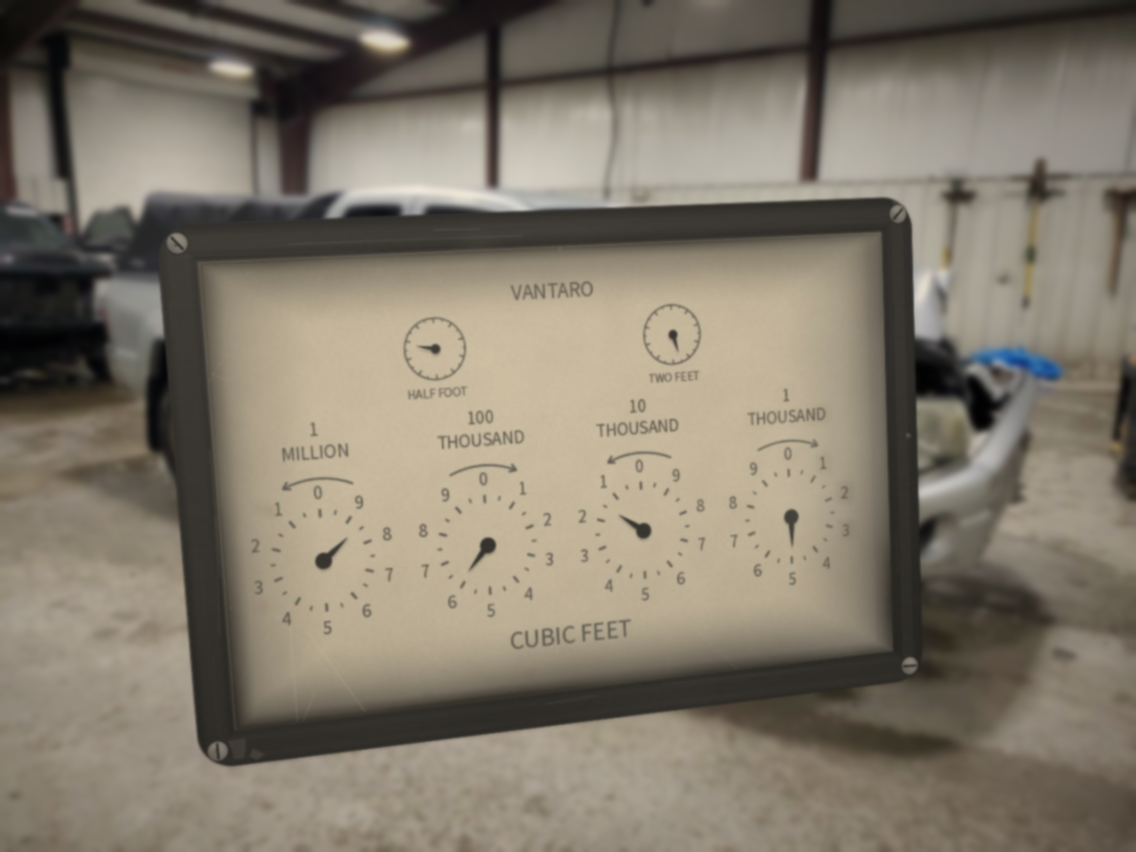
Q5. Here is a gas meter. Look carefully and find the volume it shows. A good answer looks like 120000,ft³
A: 861500,ft³
